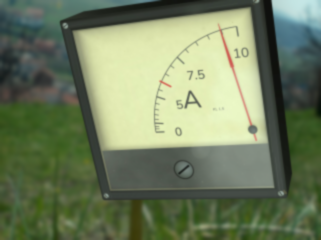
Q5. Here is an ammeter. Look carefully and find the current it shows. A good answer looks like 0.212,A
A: 9.5,A
